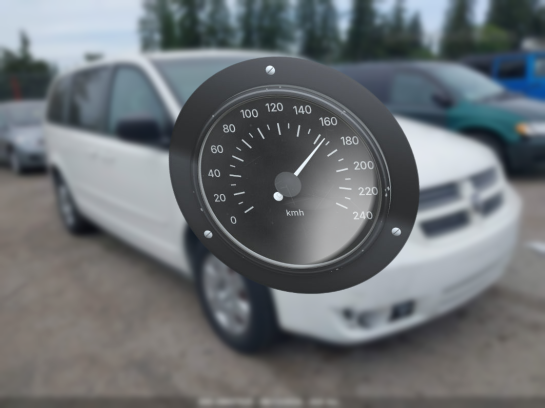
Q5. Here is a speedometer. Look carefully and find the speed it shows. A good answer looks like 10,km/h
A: 165,km/h
